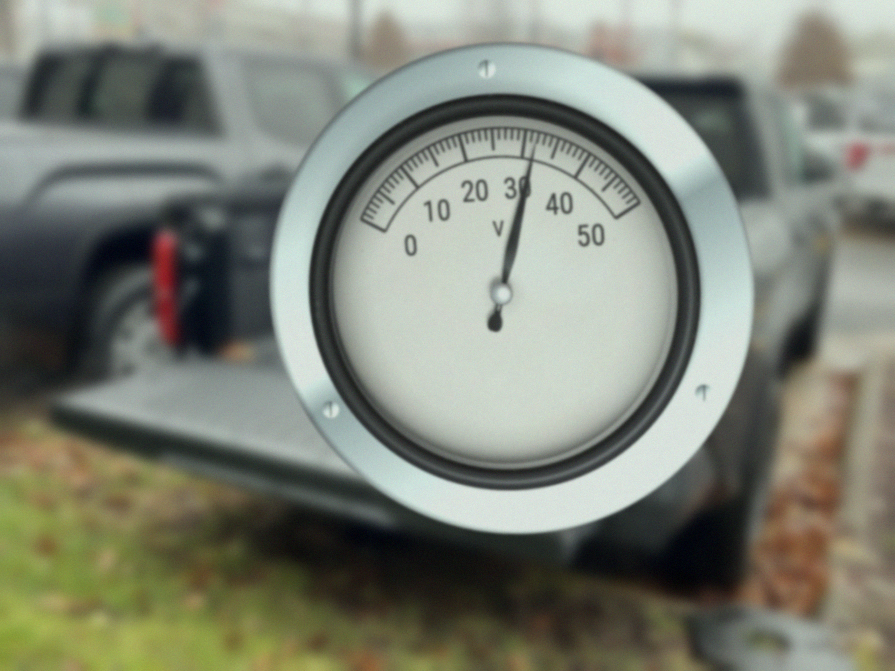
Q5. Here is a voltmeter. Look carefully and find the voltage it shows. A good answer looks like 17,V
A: 32,V
